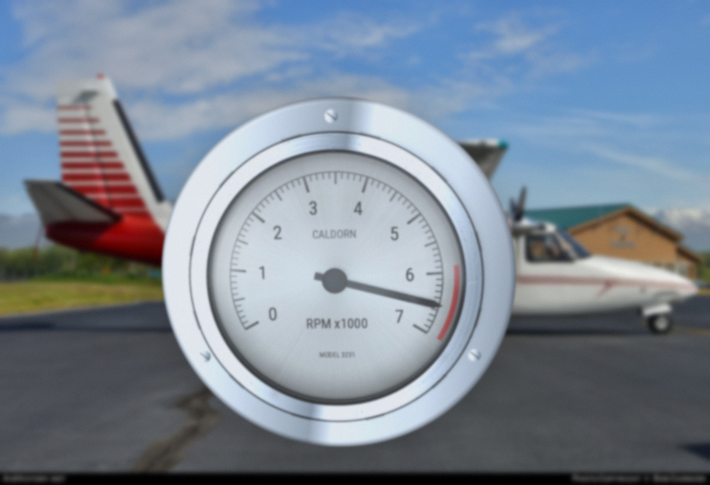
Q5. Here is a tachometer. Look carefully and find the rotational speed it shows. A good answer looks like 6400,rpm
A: 6500,rpm
